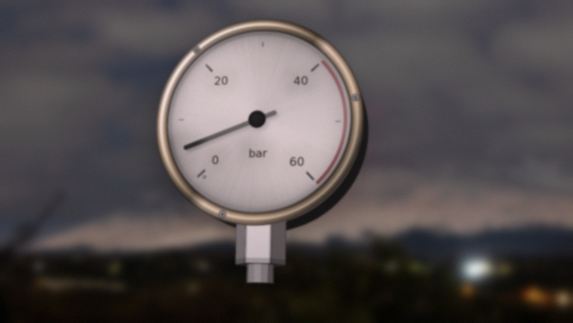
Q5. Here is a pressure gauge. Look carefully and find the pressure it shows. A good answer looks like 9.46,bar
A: 5,bar
